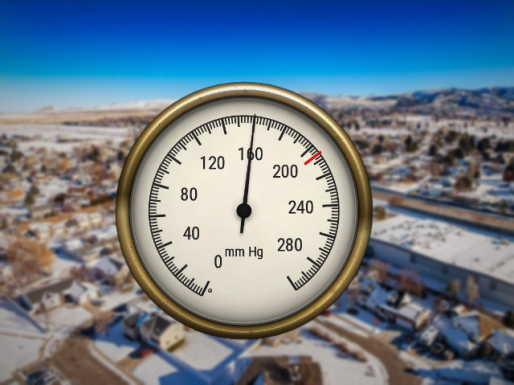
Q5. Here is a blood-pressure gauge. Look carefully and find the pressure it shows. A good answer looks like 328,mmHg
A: 160,mmHg
